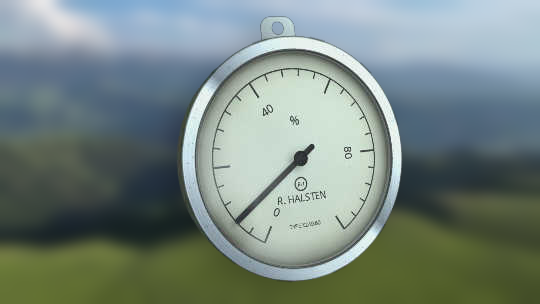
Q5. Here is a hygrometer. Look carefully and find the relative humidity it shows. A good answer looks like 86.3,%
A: 8,%
